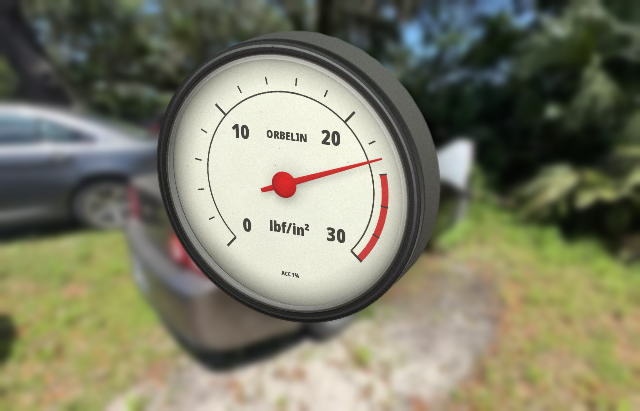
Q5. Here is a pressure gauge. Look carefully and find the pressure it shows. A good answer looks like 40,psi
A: 23,psi
